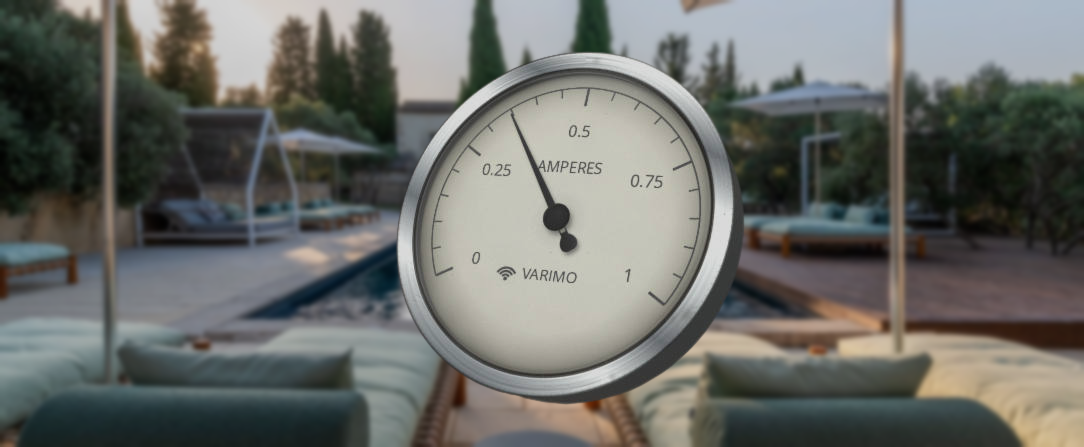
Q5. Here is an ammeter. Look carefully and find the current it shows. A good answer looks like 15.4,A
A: 0.35,A
